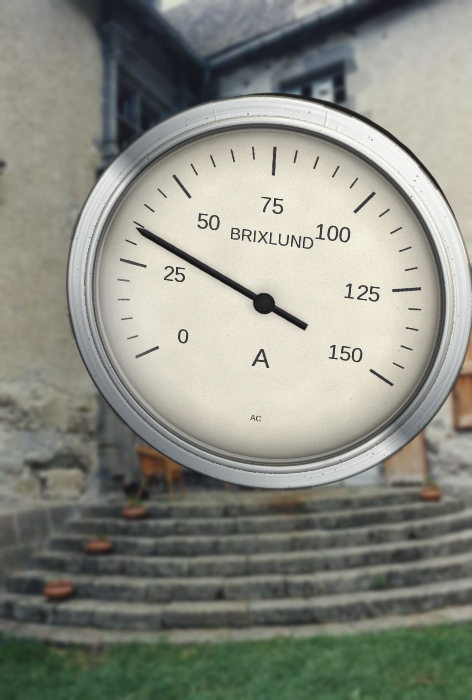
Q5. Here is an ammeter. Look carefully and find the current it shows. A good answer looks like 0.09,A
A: 35,A
